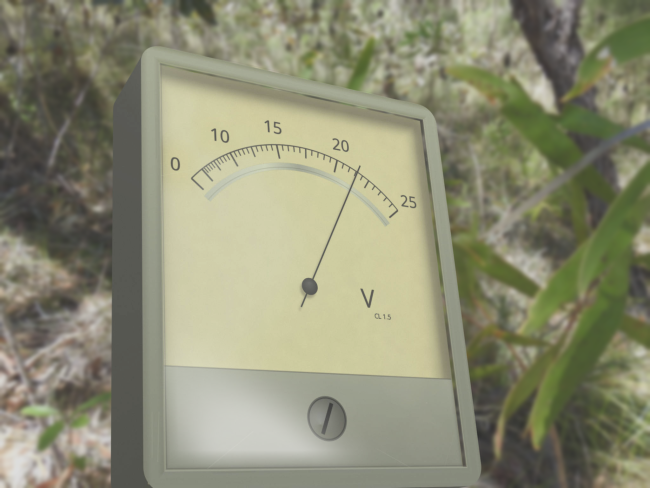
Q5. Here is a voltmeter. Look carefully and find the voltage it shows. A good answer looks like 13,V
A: 21.5,V
